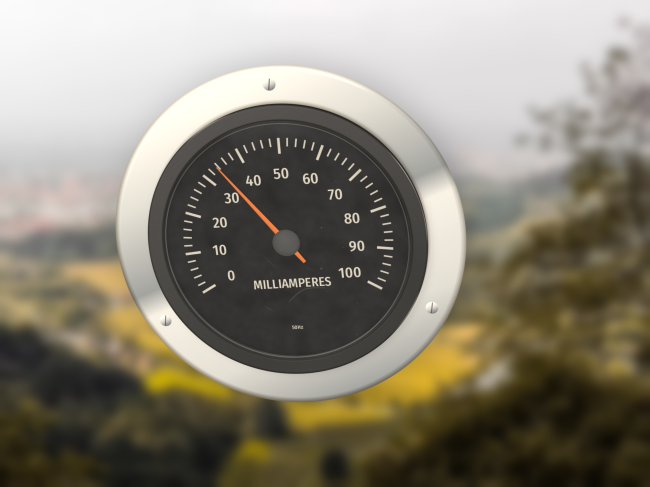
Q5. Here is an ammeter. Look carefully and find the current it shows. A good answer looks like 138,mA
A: 34,mA
